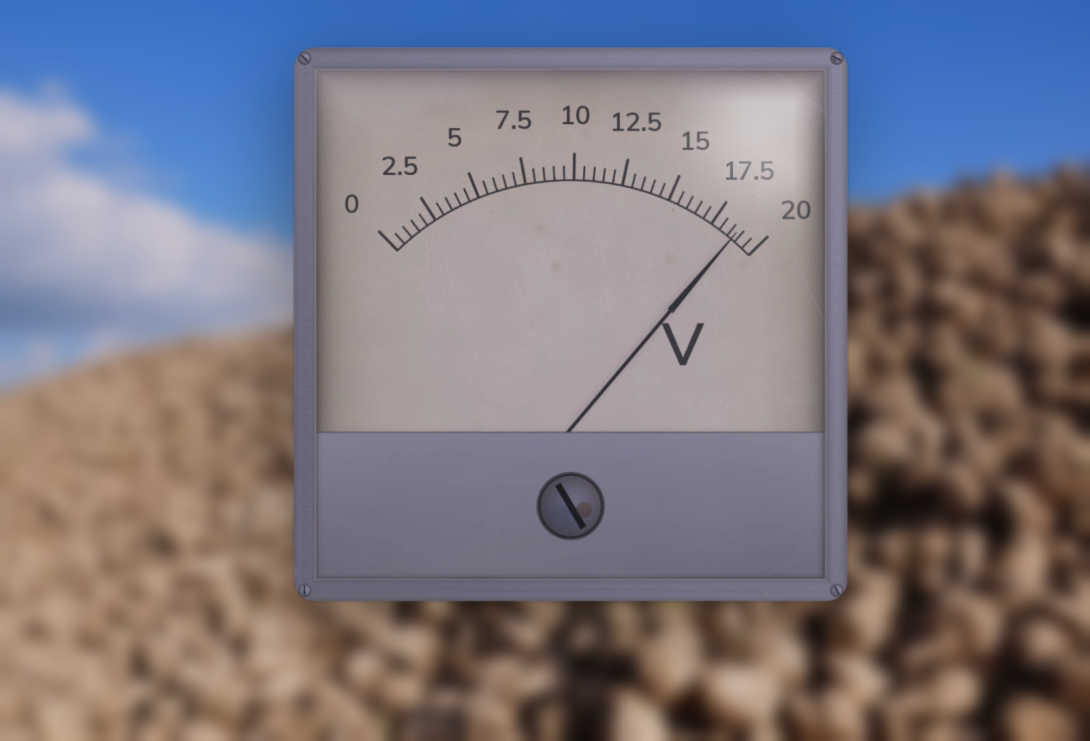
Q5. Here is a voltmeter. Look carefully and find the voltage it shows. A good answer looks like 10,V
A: 18.75,V
